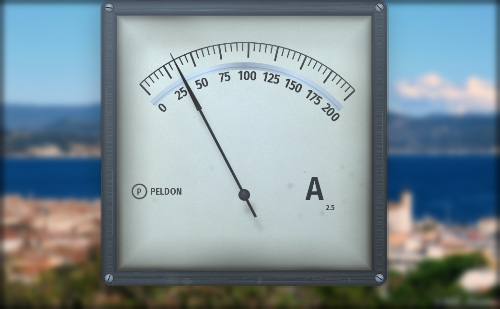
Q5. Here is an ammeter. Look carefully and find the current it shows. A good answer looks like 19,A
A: 35,A
